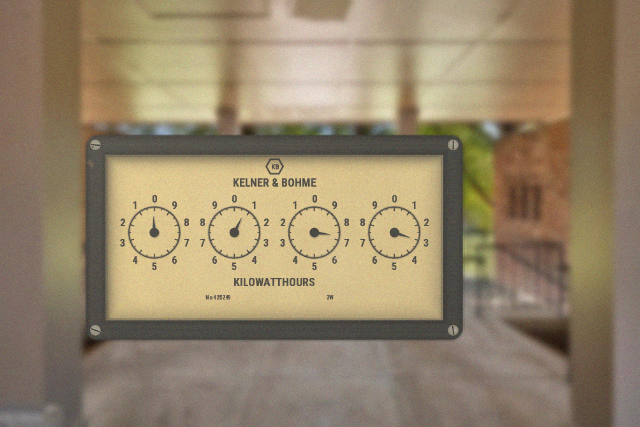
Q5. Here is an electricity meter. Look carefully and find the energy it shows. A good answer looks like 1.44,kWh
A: 73,kWh
